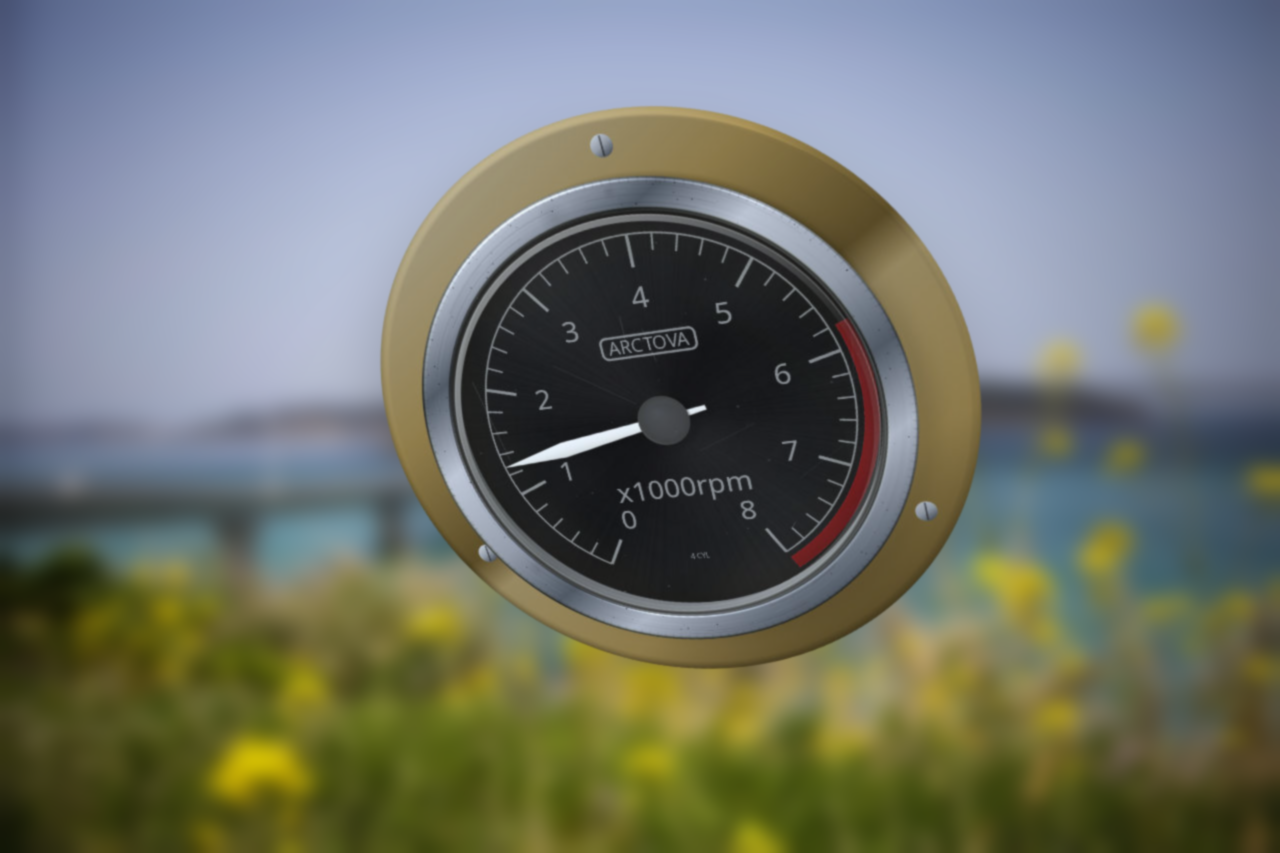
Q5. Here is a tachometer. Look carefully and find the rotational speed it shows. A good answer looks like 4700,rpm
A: 1300,rpm
